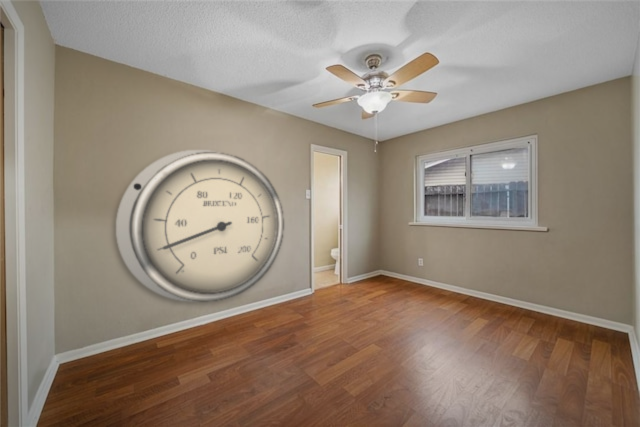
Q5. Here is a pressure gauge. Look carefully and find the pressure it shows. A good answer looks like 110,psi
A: 20,psi
